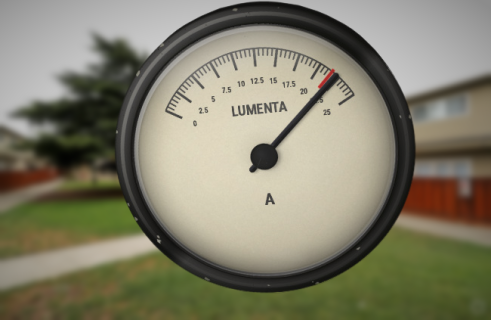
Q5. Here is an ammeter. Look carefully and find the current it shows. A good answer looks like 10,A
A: 22,A
